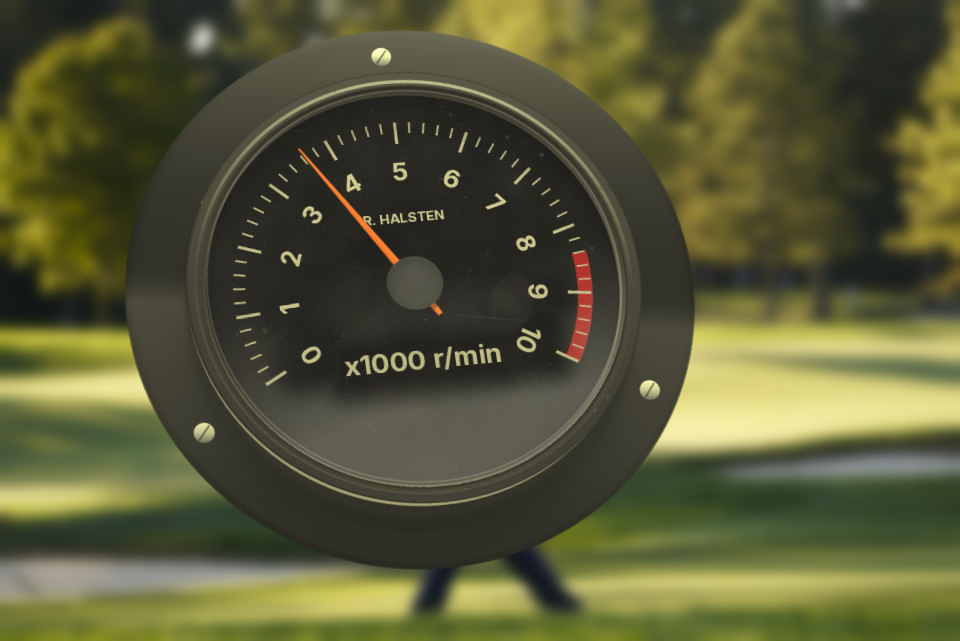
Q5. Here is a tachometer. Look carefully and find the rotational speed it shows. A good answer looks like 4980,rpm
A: 3600,rpm
